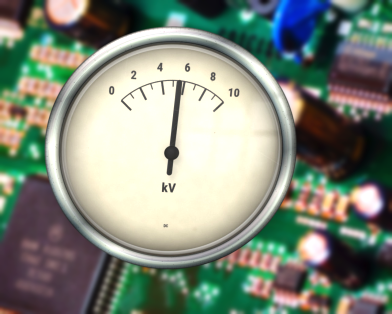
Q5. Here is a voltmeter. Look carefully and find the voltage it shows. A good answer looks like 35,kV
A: 5.5,kV
